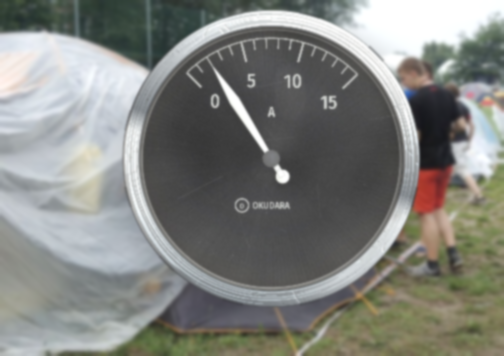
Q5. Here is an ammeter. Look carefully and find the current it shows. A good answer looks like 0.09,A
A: 2,A
